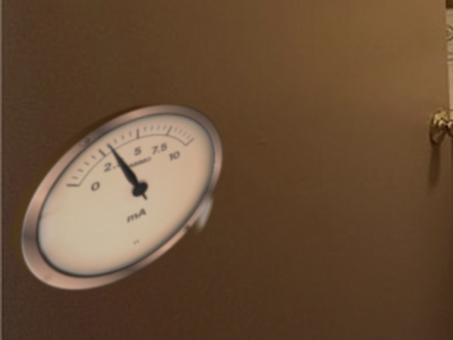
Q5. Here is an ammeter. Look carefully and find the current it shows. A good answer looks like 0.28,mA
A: 3,mA
